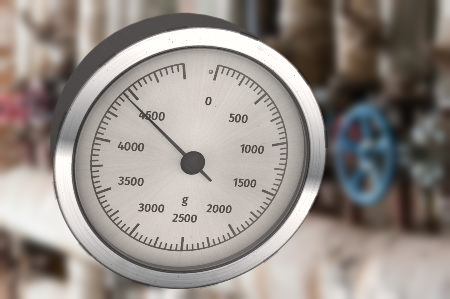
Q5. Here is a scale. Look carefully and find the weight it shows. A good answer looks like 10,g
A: 4450,g
